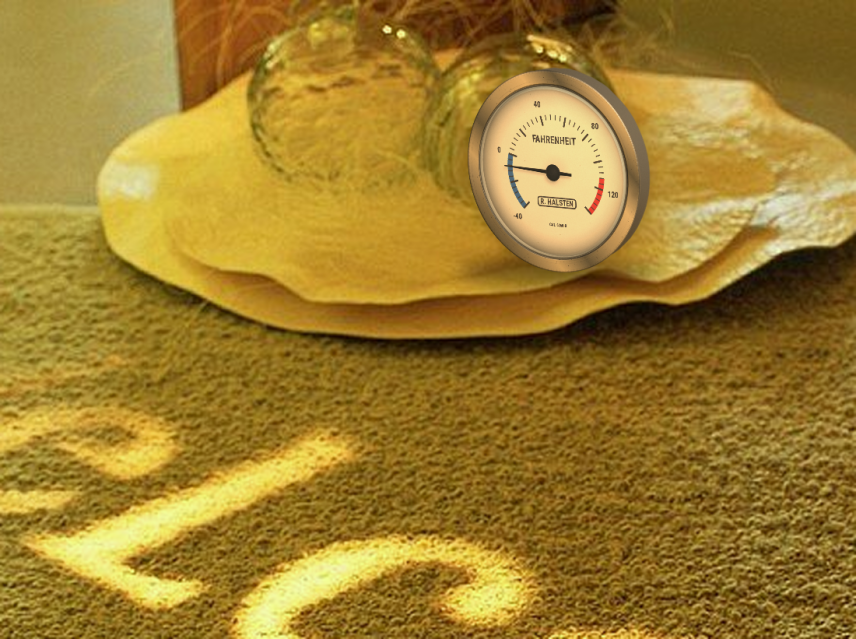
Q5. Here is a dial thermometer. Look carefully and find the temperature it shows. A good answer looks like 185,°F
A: -8,°F
